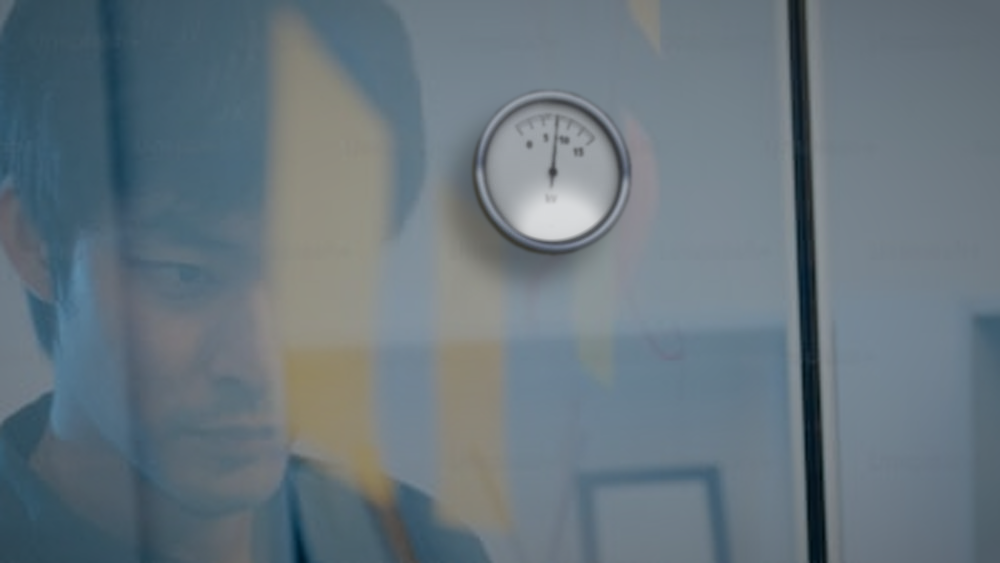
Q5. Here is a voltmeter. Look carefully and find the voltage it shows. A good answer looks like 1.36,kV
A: 7.5,kV
